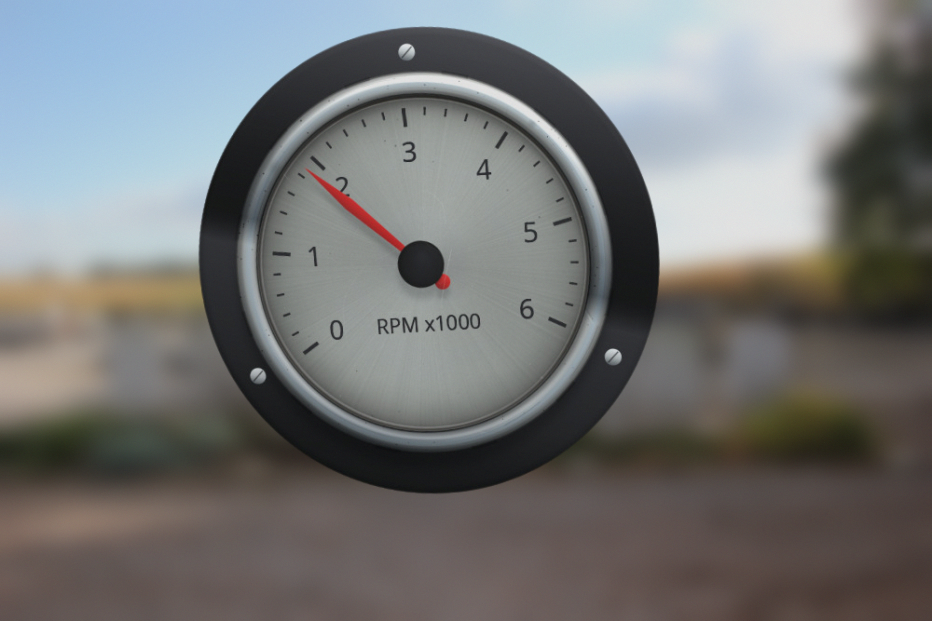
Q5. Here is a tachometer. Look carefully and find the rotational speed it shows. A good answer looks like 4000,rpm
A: 1900,rpm
